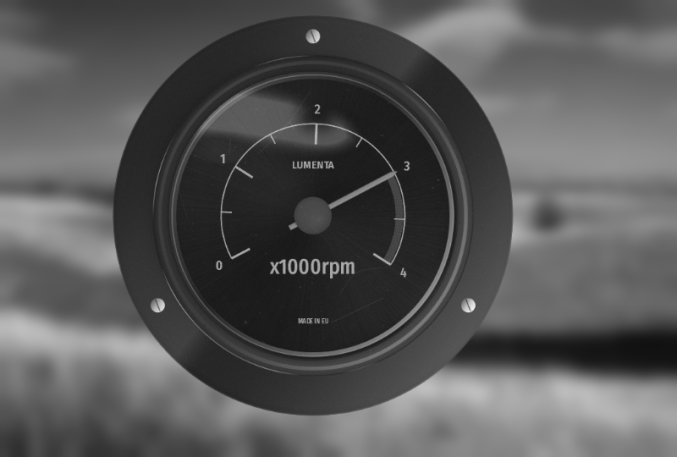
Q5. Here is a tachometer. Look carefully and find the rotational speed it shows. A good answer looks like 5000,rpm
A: 3000,rpm
